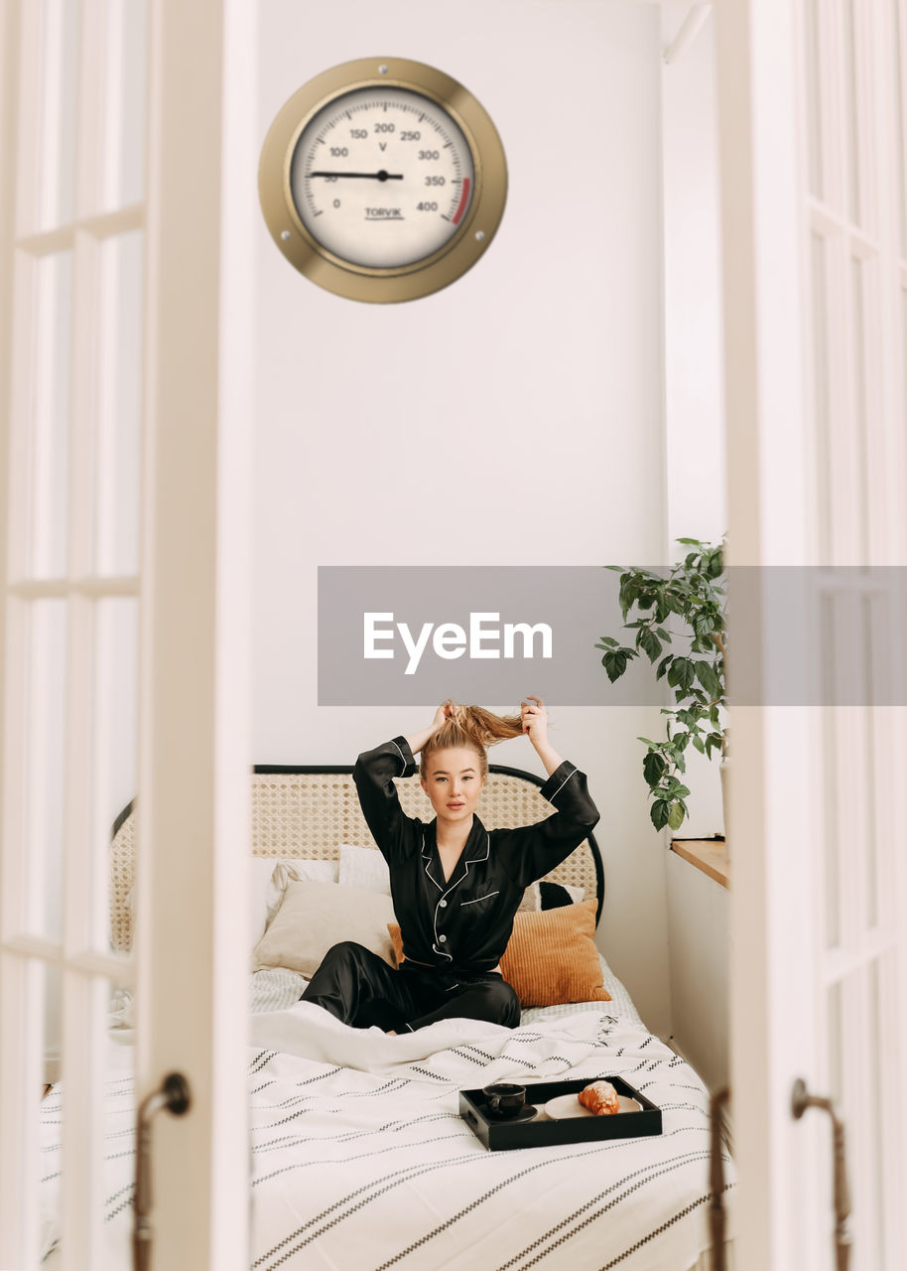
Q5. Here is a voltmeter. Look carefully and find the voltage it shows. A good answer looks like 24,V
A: 50,V
